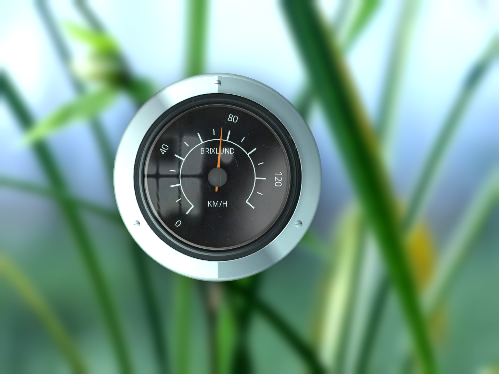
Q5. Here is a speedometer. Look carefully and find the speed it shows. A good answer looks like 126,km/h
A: 75,km/h
